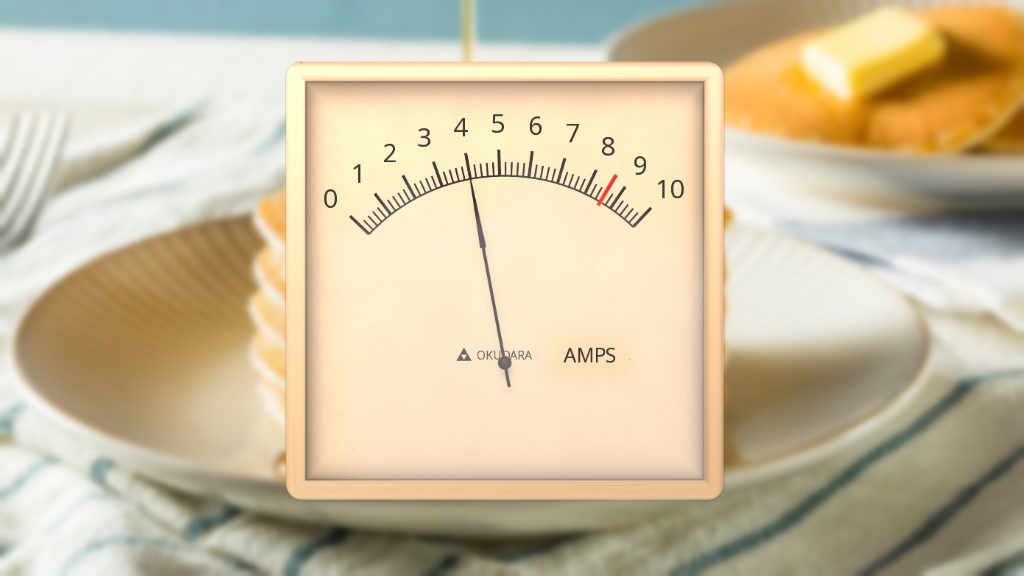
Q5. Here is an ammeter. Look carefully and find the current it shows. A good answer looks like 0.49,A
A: 4,A
